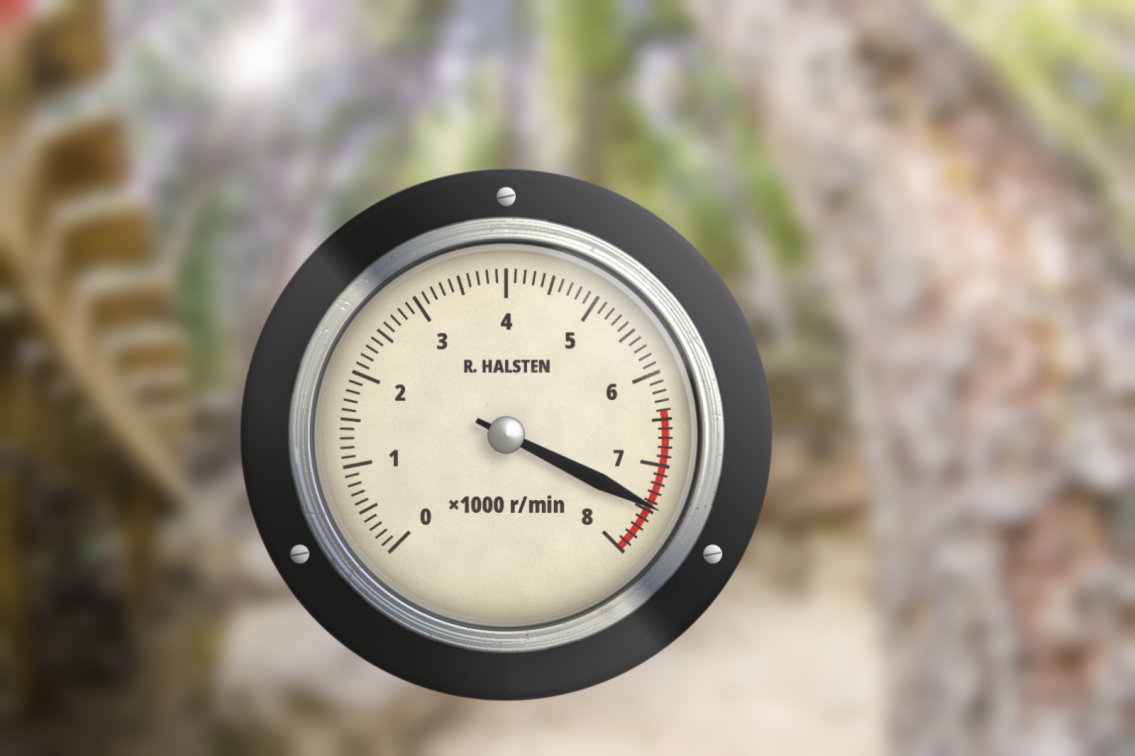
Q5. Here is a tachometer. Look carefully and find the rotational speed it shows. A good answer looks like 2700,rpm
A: 7450,rpm
